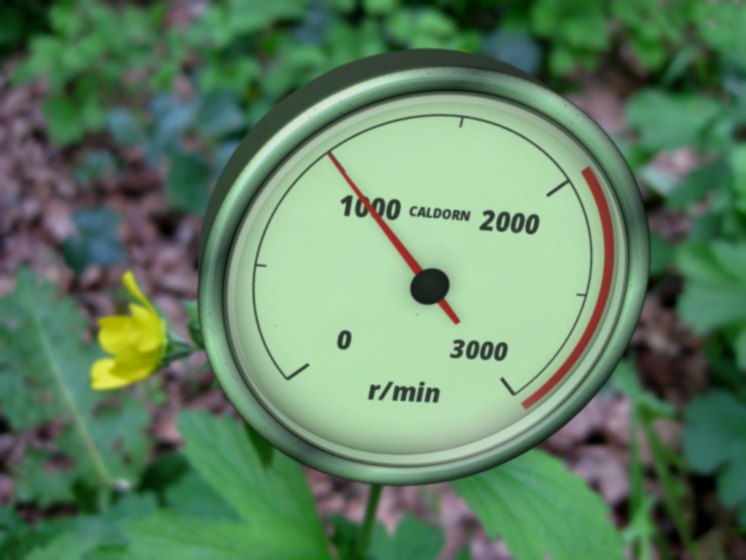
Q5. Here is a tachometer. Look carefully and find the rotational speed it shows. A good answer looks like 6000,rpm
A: 1000,rpm
